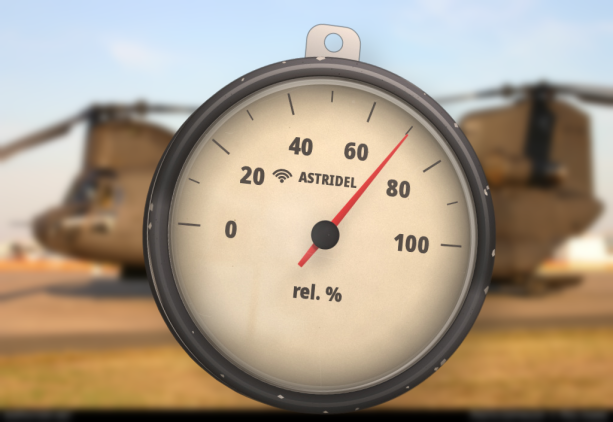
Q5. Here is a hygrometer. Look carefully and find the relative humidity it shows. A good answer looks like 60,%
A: 70,%
